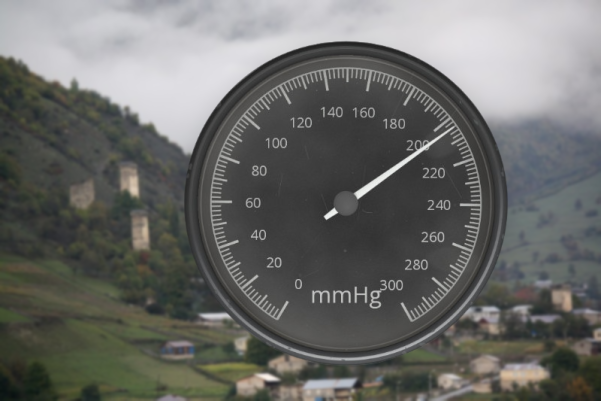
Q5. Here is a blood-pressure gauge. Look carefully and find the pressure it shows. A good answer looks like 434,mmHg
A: 204,mmHg
